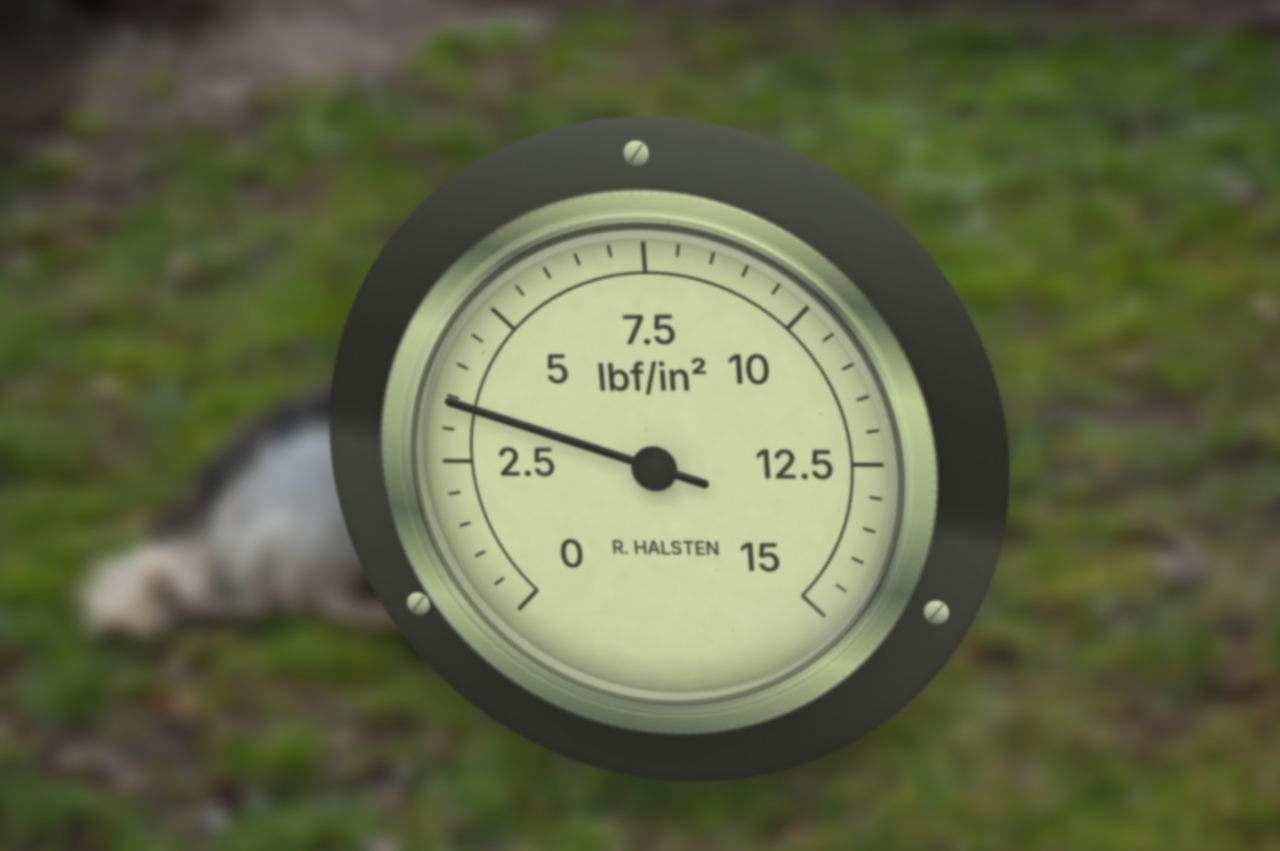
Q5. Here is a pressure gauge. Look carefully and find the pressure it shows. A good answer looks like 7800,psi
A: 3.5,psi
